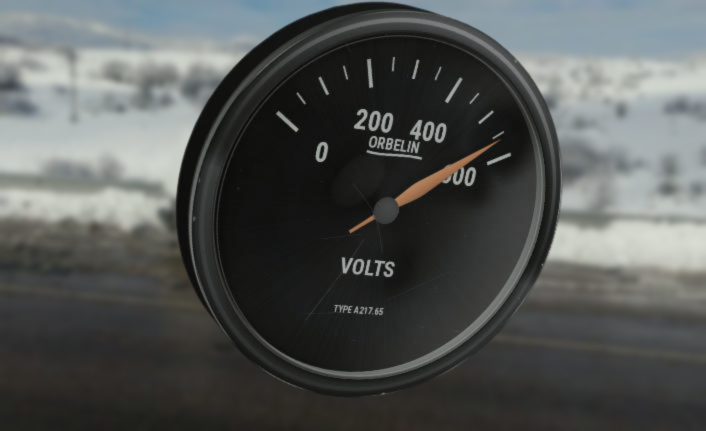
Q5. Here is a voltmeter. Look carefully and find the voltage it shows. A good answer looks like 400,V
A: 550,V
